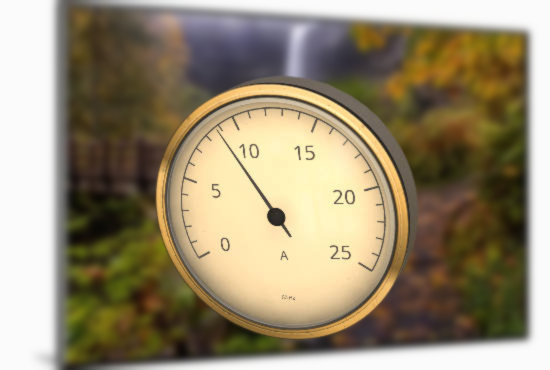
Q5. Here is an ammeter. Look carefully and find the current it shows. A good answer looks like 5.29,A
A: 9,A
